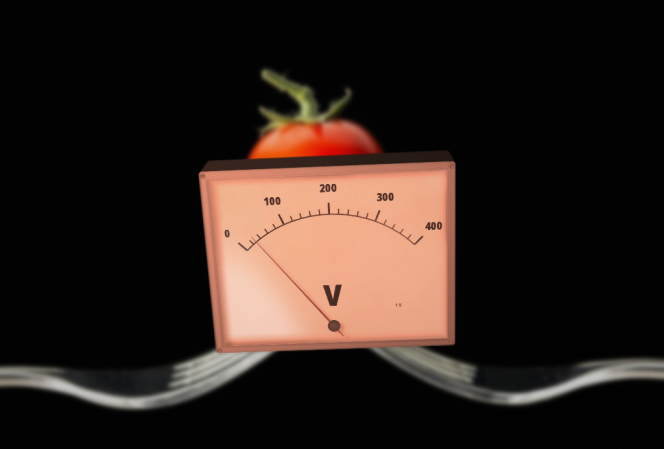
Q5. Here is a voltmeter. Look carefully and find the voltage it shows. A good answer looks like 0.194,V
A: 30,V
